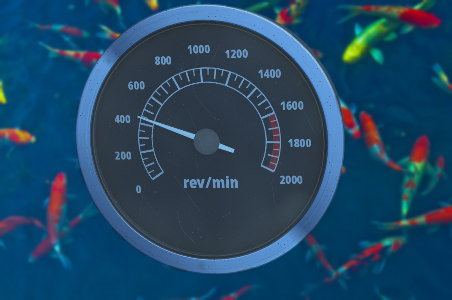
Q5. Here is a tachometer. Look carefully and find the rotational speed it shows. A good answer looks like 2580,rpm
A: 450,rpm
